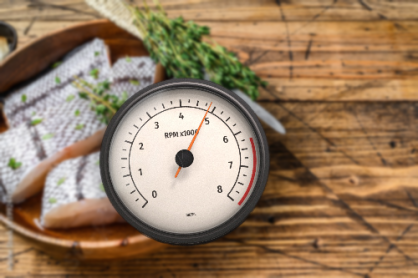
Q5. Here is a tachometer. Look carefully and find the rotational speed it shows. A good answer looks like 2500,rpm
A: 4875,rpm
